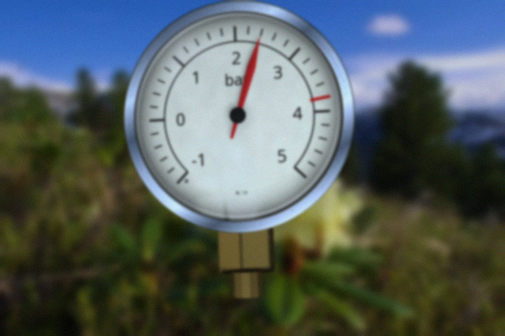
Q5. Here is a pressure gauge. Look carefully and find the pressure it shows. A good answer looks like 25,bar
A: 2.4,bar
